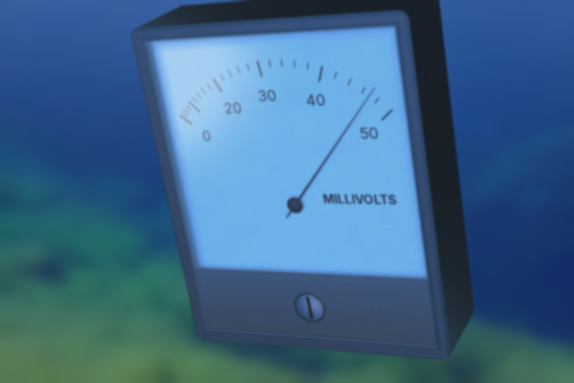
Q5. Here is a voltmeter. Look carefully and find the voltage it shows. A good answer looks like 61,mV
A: 47,mV
